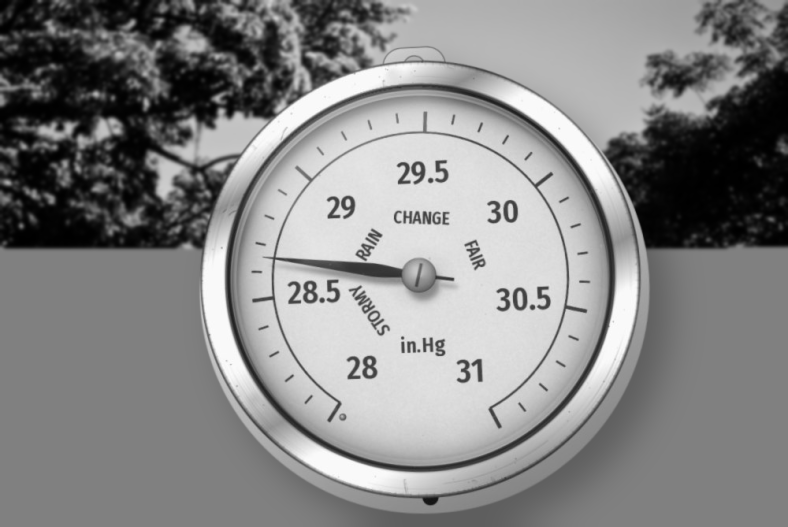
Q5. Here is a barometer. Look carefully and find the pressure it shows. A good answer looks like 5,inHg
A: 28.65,inHg
